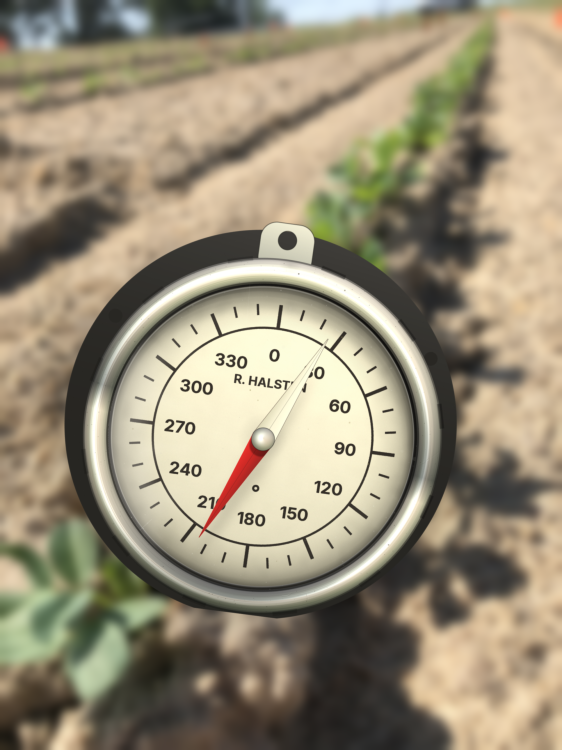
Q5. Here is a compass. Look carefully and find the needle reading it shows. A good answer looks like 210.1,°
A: 205,°
